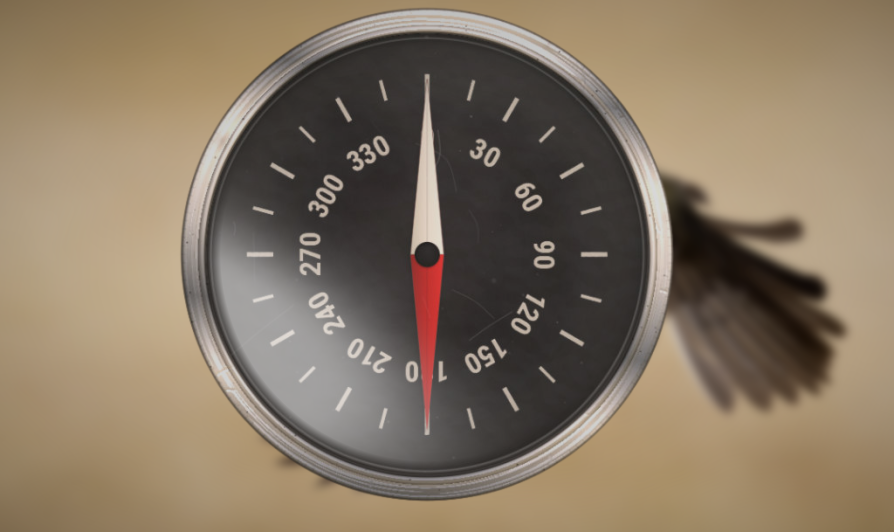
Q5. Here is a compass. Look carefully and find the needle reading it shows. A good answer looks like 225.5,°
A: 180,°
